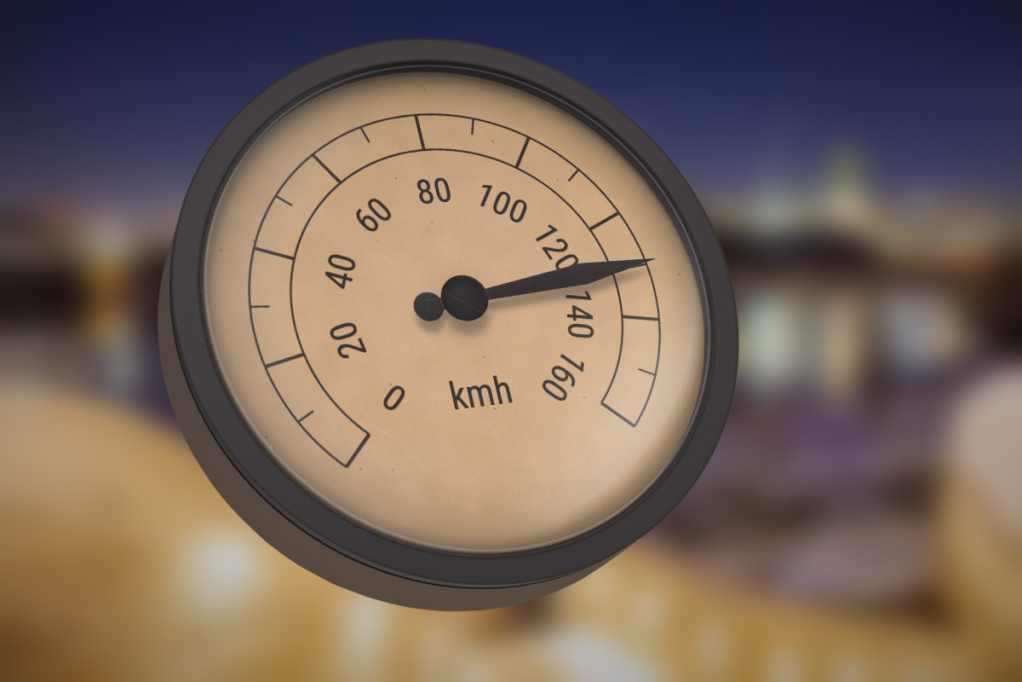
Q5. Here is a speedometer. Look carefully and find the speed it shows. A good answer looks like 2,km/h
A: 130,km/h
